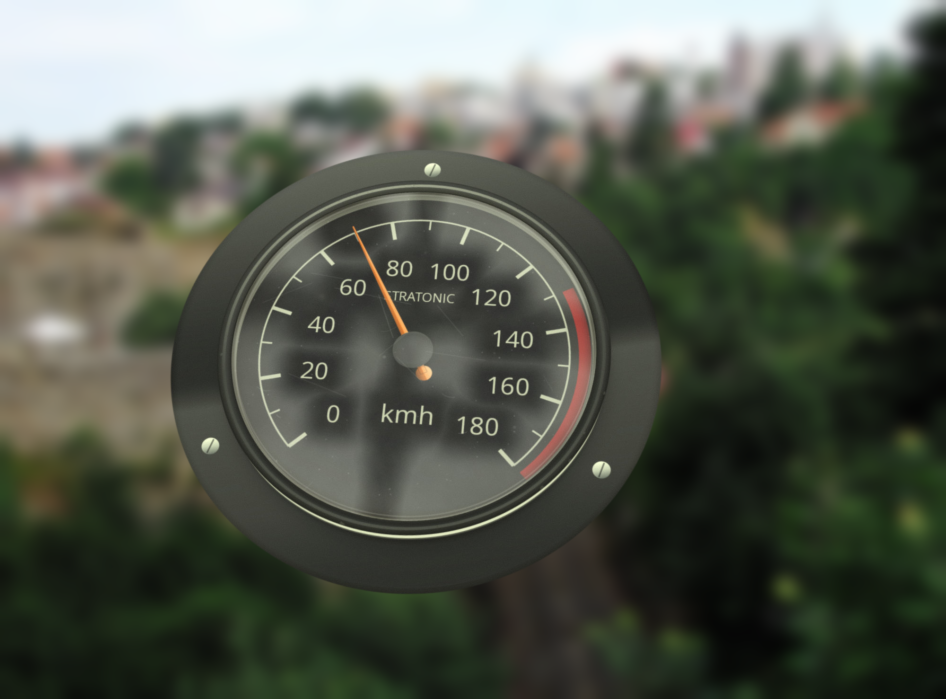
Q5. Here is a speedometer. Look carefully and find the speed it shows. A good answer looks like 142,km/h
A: 70,km/h
